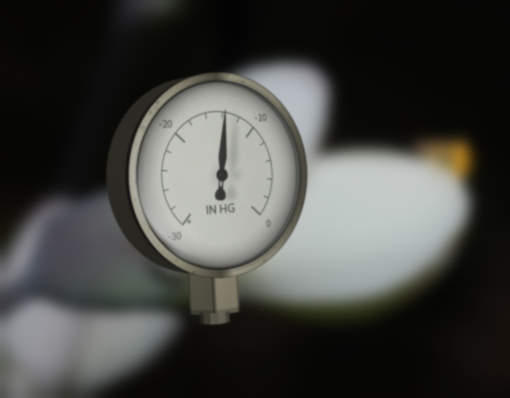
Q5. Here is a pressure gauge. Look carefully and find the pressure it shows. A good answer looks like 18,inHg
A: -14,inHg
